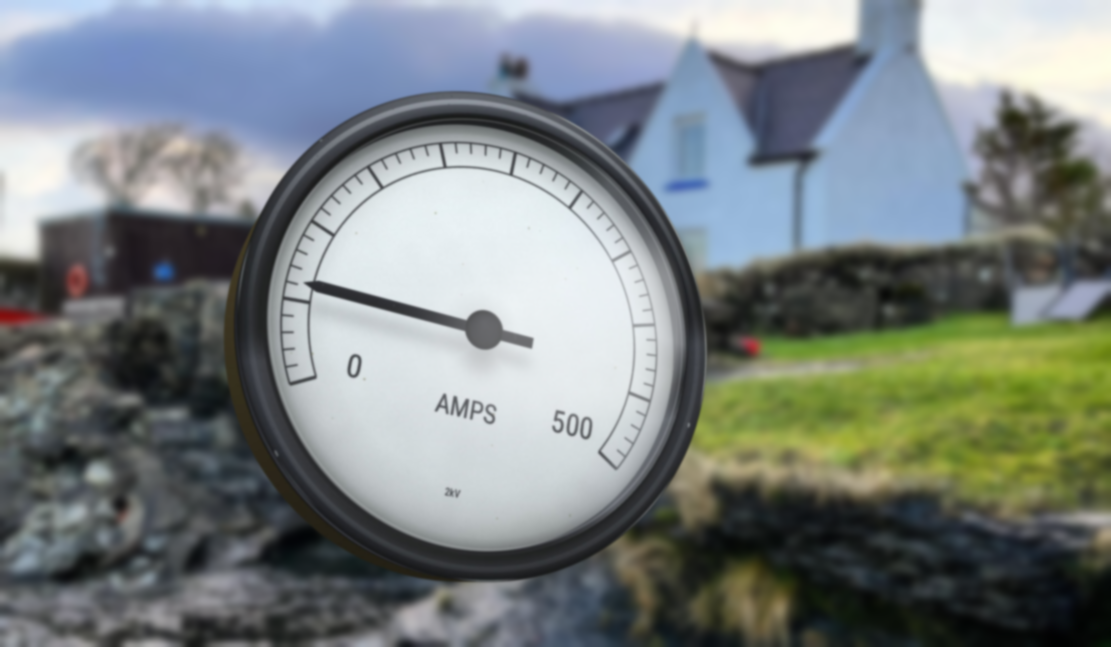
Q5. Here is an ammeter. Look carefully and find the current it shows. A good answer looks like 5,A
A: 60,A
